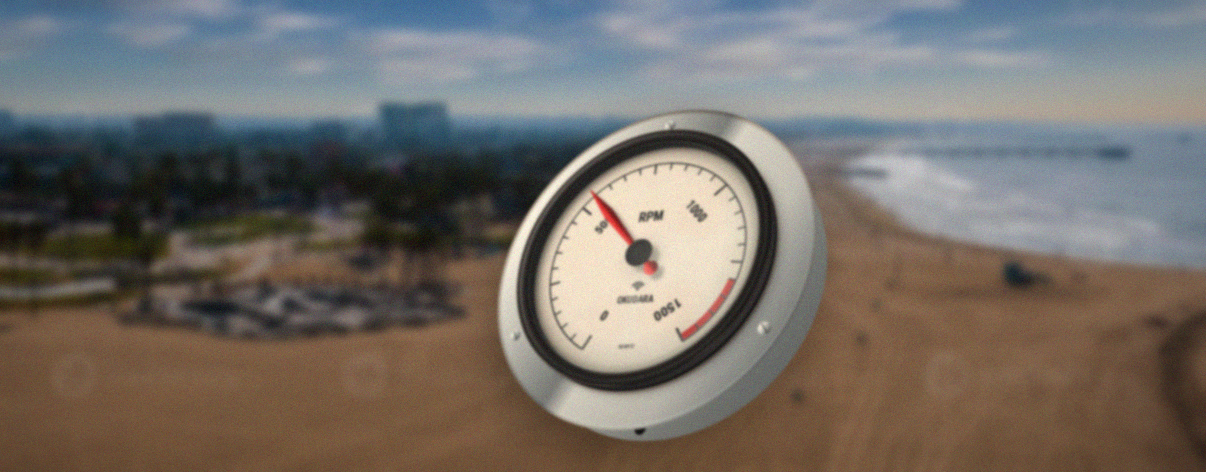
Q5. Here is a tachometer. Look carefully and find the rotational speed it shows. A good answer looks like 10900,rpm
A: 550,rpm
